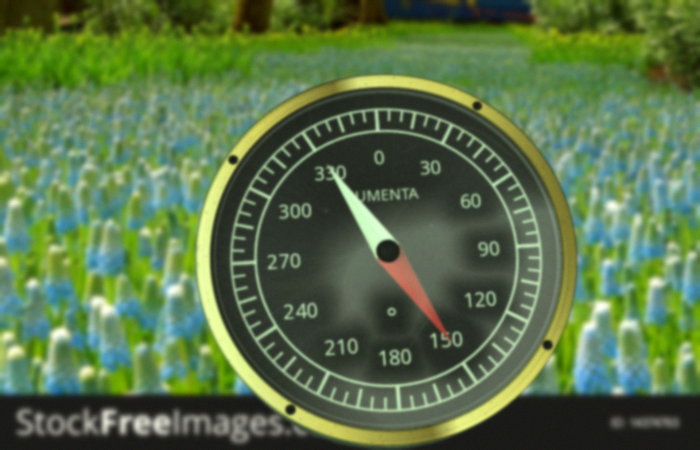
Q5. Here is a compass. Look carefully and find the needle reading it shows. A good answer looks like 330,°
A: 150,°
